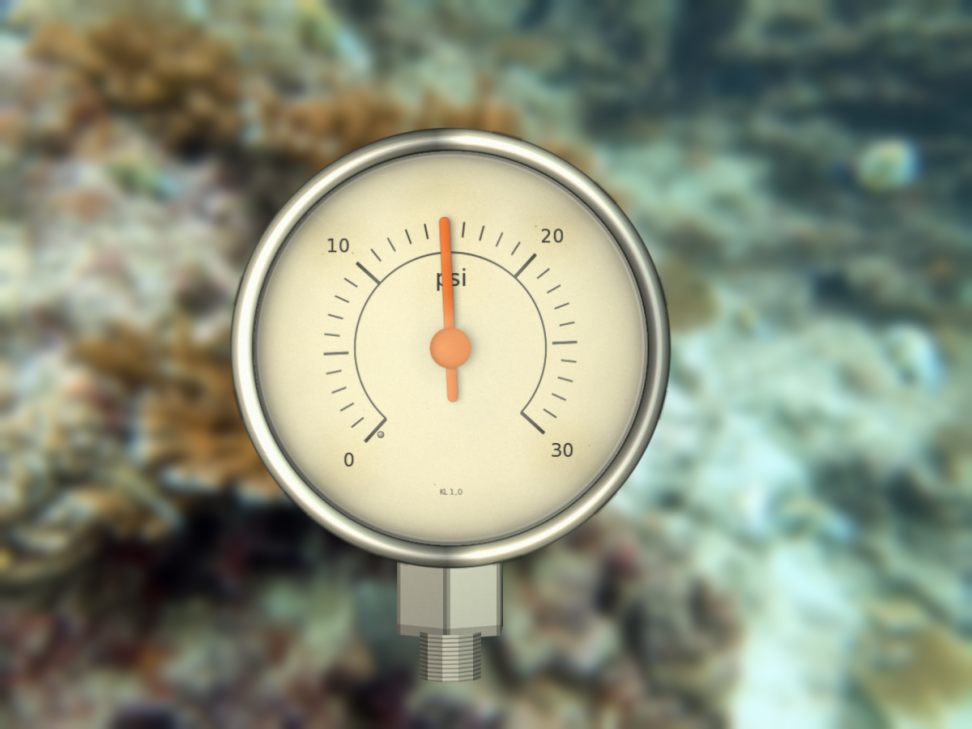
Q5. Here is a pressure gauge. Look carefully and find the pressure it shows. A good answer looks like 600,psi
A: 15,psi
